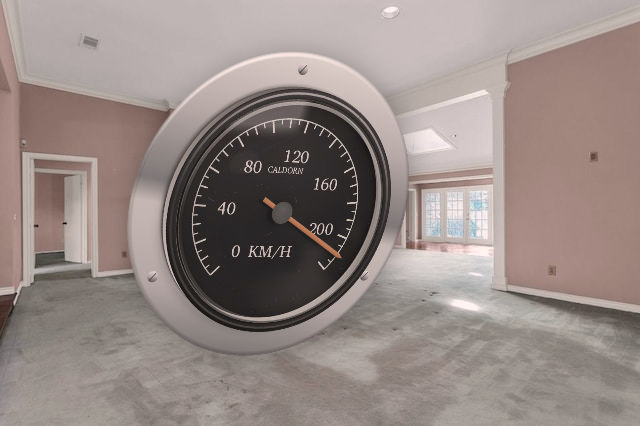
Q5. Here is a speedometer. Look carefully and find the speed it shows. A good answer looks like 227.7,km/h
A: 210,km/h
